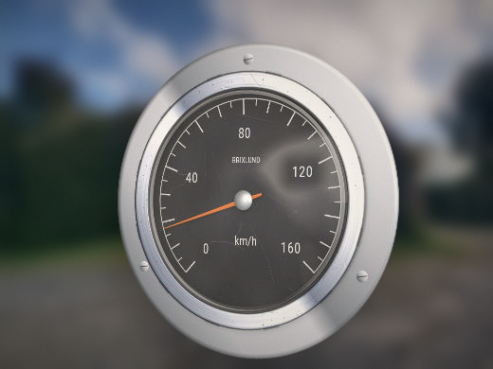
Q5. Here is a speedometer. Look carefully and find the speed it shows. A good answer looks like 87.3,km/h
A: 17.5,km/h
